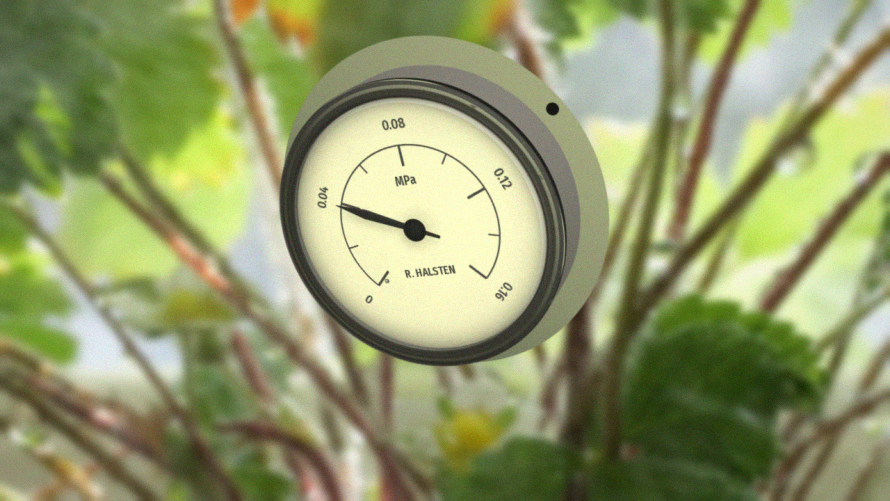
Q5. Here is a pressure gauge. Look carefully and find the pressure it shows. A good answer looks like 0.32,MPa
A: 0.04,MPa
